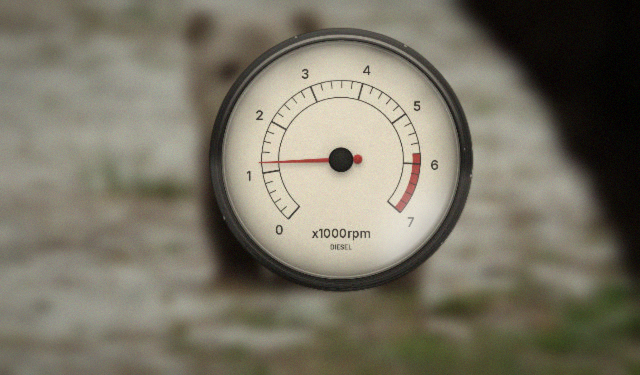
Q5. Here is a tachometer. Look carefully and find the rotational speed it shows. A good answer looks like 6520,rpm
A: 1200,rpm
